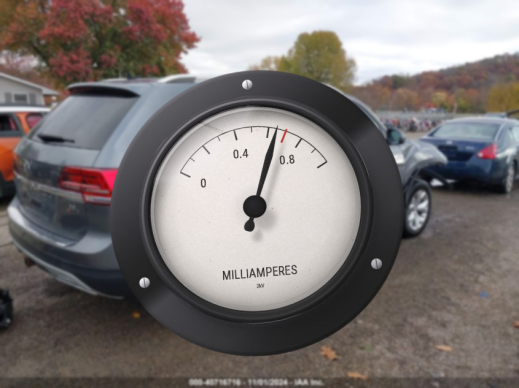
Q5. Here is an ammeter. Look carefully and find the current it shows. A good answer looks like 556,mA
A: 0.65,mA
